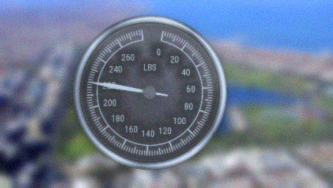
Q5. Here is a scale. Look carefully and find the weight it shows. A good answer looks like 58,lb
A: 220,lb
